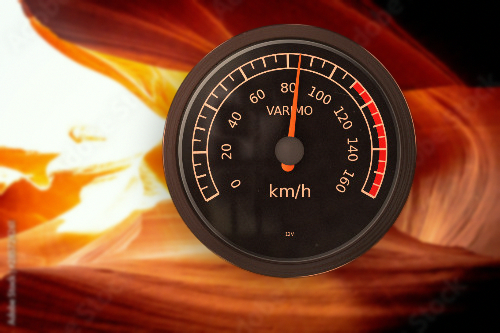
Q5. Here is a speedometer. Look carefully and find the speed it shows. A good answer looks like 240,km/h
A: 85,km/h
